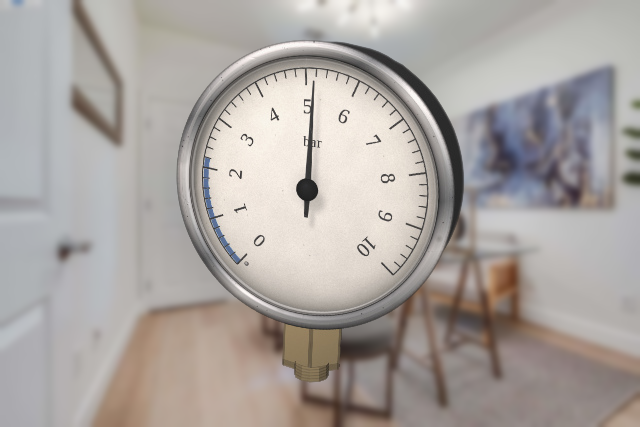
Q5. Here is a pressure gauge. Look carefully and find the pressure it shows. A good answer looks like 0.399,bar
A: 5.2,bar
